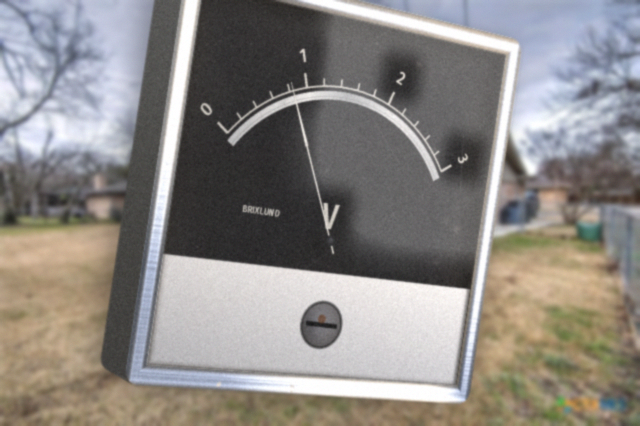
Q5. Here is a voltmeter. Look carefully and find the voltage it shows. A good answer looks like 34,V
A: 0.8,V
